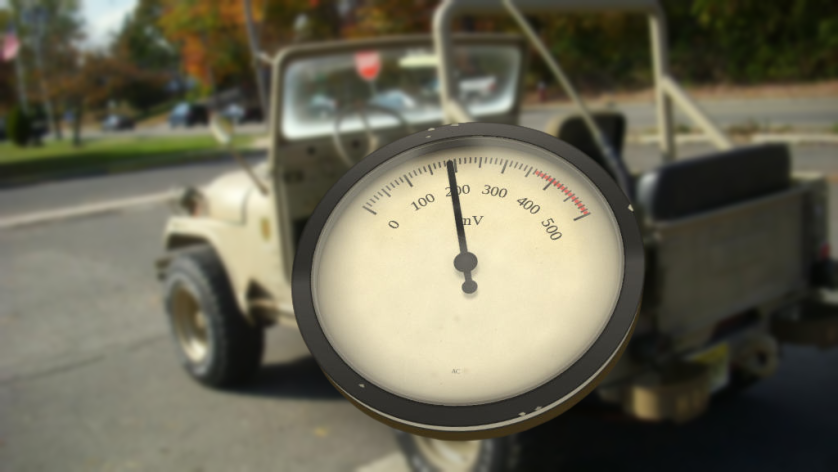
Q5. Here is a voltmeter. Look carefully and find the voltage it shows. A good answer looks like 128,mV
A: 190,mV
